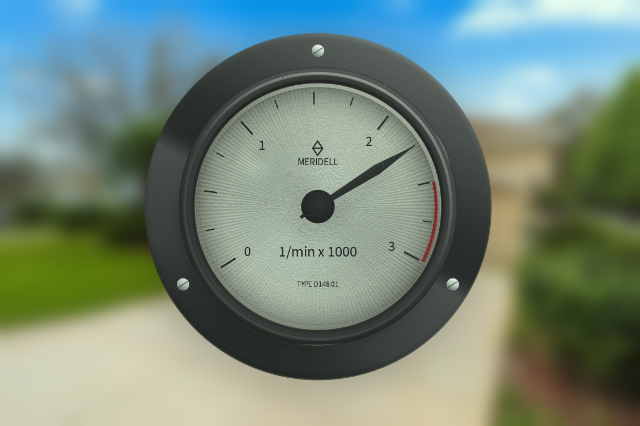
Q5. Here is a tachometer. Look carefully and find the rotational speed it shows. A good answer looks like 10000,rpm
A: 2250,rpm
